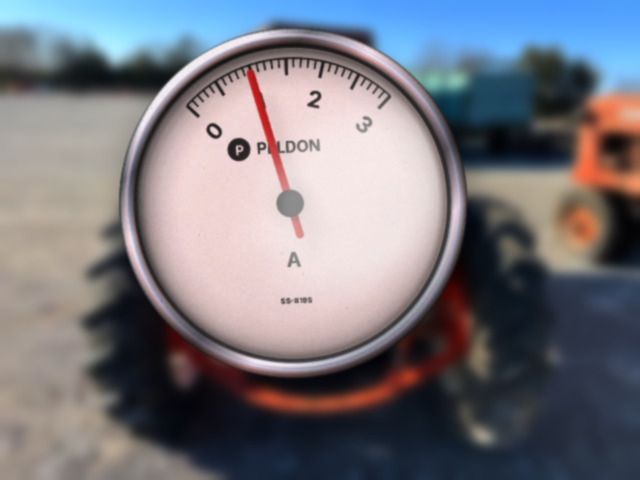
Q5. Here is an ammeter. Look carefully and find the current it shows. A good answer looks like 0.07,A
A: 1,A
